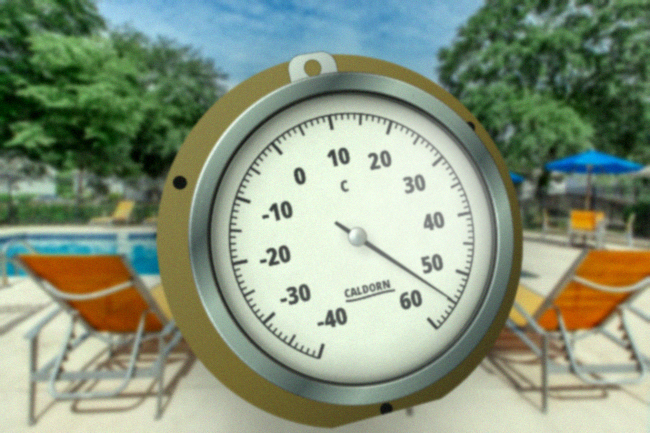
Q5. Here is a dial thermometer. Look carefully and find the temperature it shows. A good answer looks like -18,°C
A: 55,°C
